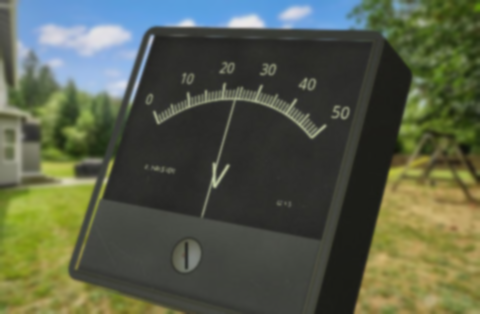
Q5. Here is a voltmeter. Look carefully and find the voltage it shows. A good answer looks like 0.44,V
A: 25,V
